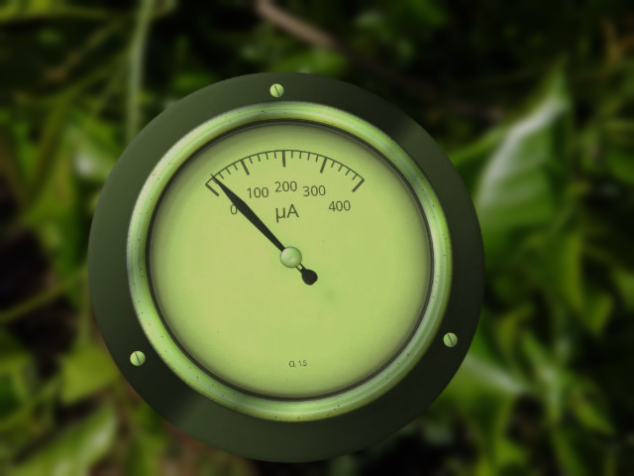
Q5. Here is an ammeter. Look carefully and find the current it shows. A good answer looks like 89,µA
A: 20,µA
